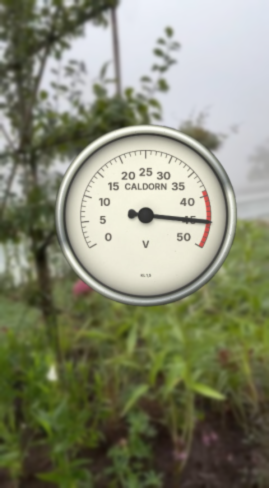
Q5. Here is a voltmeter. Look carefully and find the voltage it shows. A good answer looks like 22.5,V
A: 45,V
